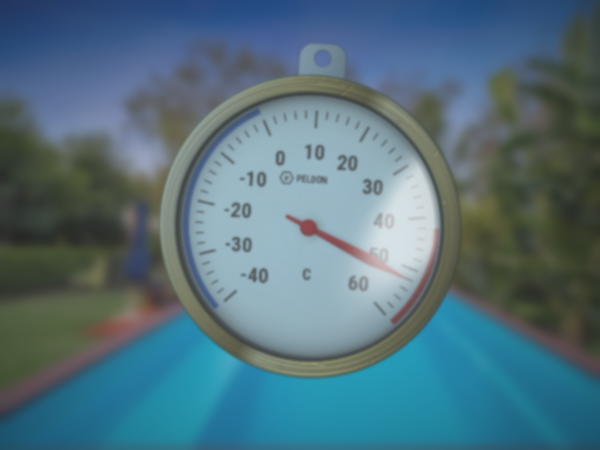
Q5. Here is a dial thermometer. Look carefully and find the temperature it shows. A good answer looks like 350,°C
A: 52,°C
